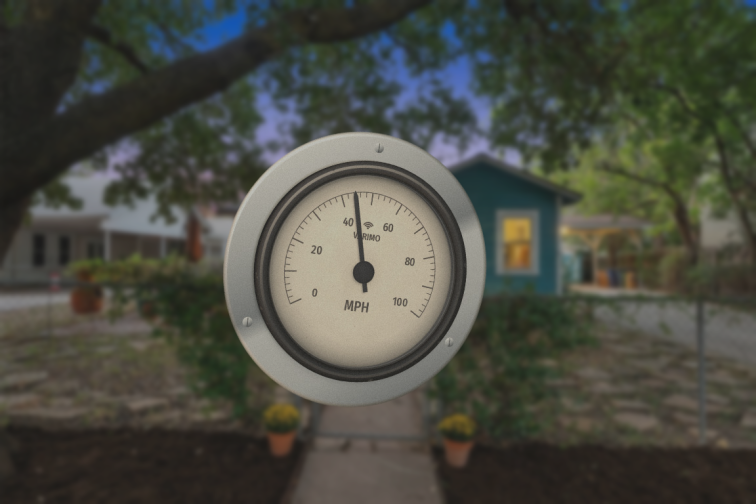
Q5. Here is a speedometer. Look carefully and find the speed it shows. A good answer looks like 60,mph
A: 44,mph
